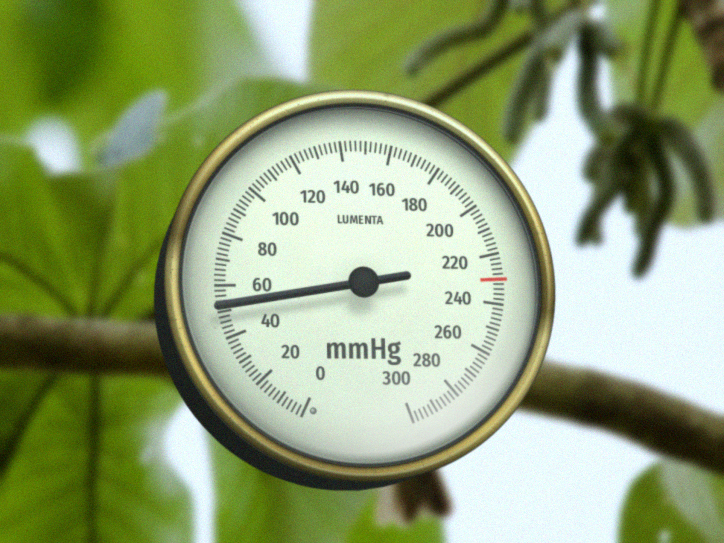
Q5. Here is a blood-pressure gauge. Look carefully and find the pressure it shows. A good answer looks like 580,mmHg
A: 52,mmHg
